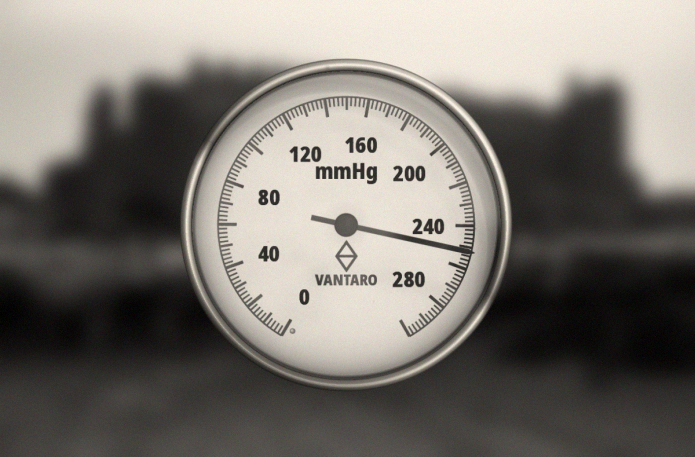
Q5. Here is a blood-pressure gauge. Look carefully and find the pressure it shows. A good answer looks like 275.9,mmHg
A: 252,mmHg
